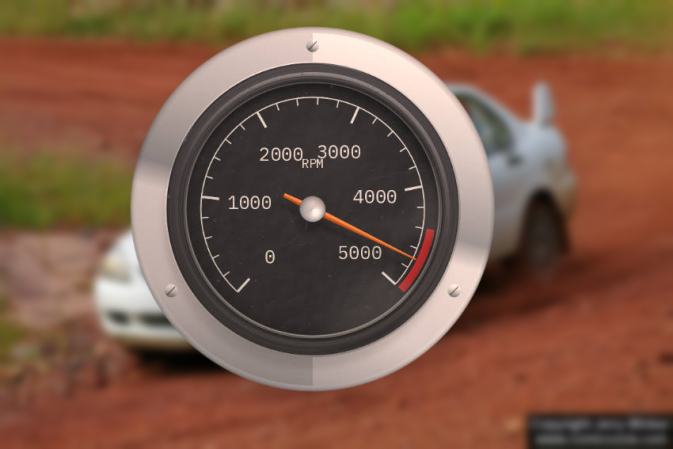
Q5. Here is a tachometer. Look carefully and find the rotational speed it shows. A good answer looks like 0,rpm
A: 4700,rpm
